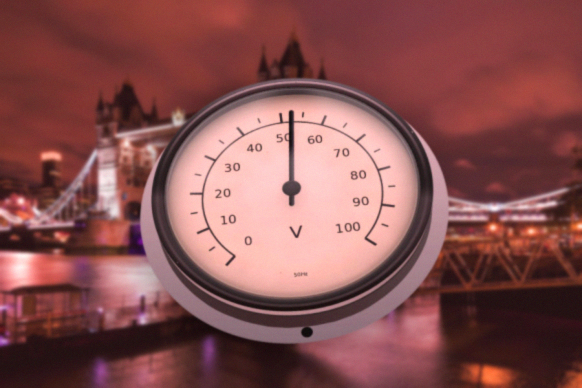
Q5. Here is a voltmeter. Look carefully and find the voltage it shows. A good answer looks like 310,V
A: 52.5,V
